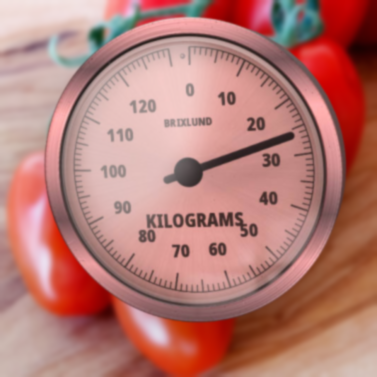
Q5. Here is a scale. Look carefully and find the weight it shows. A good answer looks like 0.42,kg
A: 26,kg
